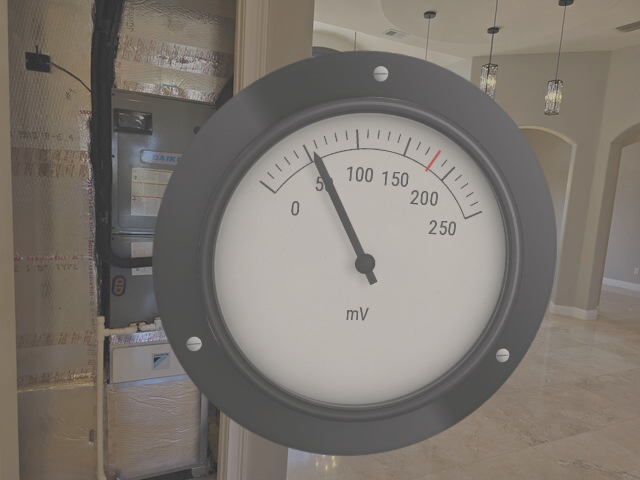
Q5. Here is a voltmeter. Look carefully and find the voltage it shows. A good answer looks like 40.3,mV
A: 55,mV
